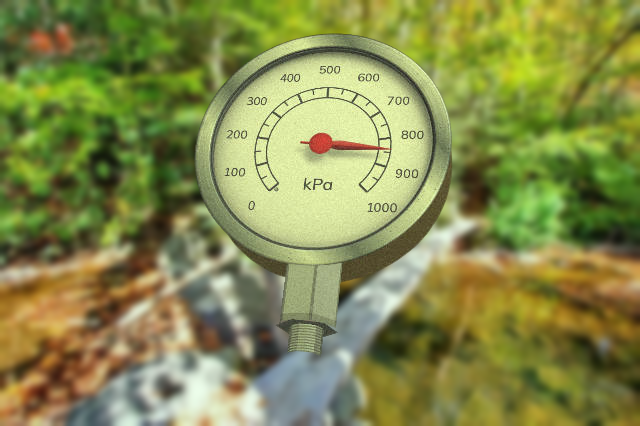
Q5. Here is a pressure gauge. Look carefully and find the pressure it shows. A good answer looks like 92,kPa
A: 850,kPa
